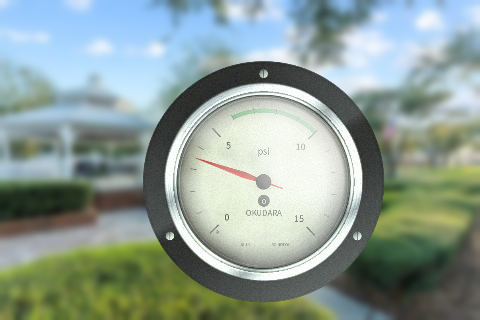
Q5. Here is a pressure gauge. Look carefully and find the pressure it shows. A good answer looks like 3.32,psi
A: 3.5,psi
